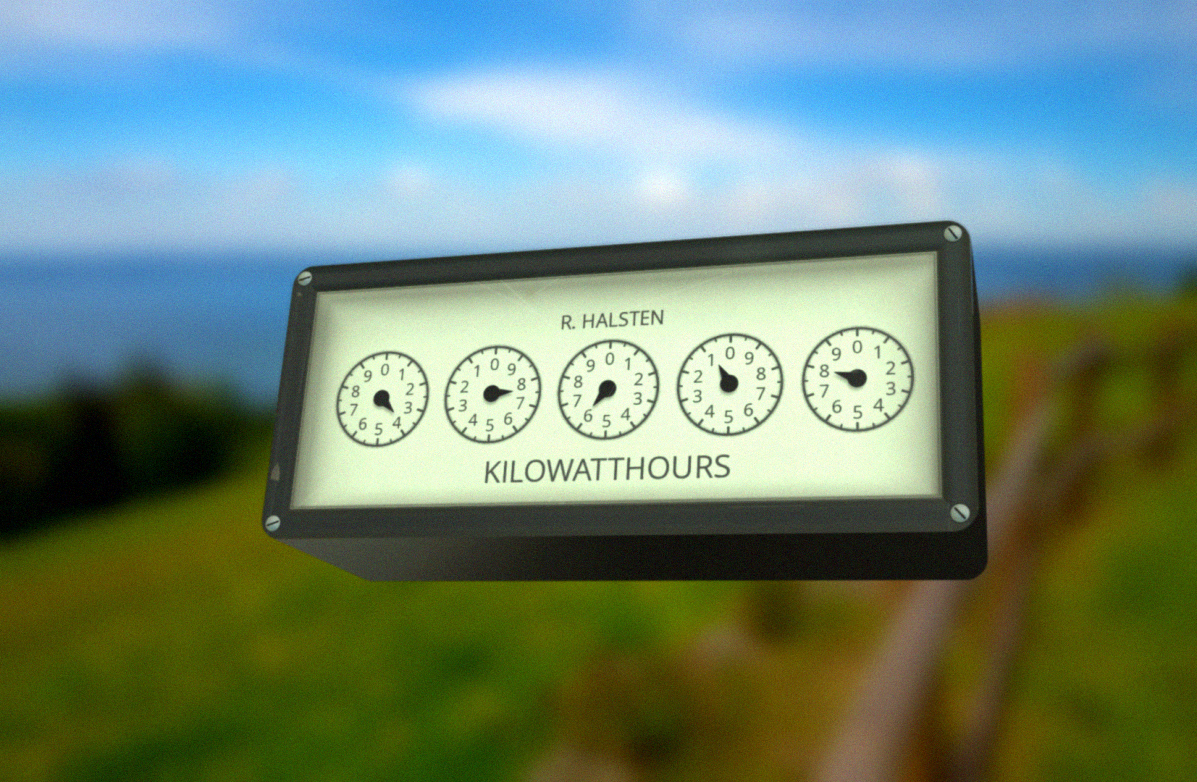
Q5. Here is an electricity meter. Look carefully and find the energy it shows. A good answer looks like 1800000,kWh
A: 37608,kWh
